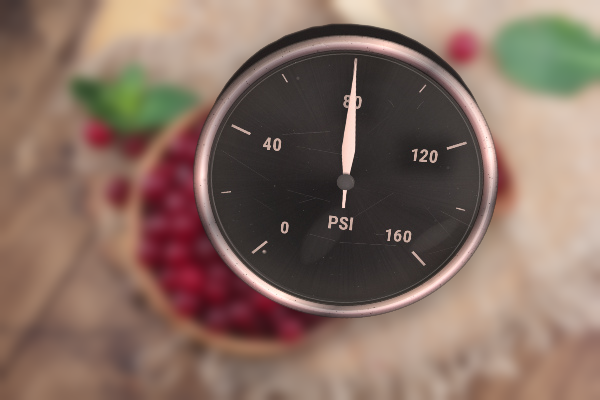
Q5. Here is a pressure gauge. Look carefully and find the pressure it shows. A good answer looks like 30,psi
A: 80,psi
